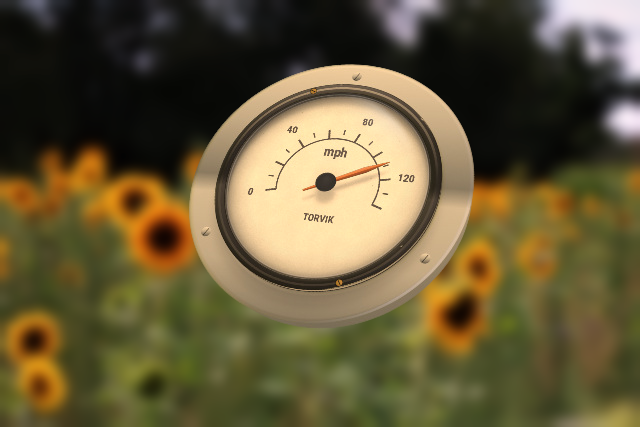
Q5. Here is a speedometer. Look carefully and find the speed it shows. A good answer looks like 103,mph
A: 110,mph
